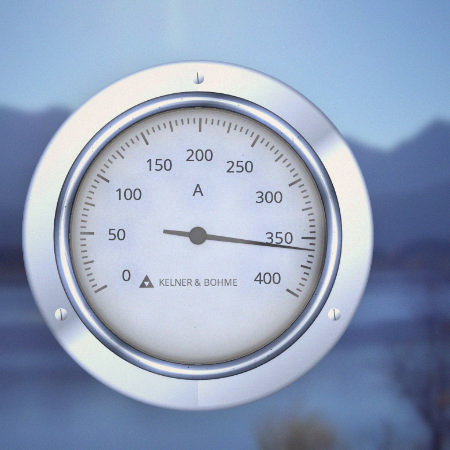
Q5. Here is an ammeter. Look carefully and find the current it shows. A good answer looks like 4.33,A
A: 360,A
